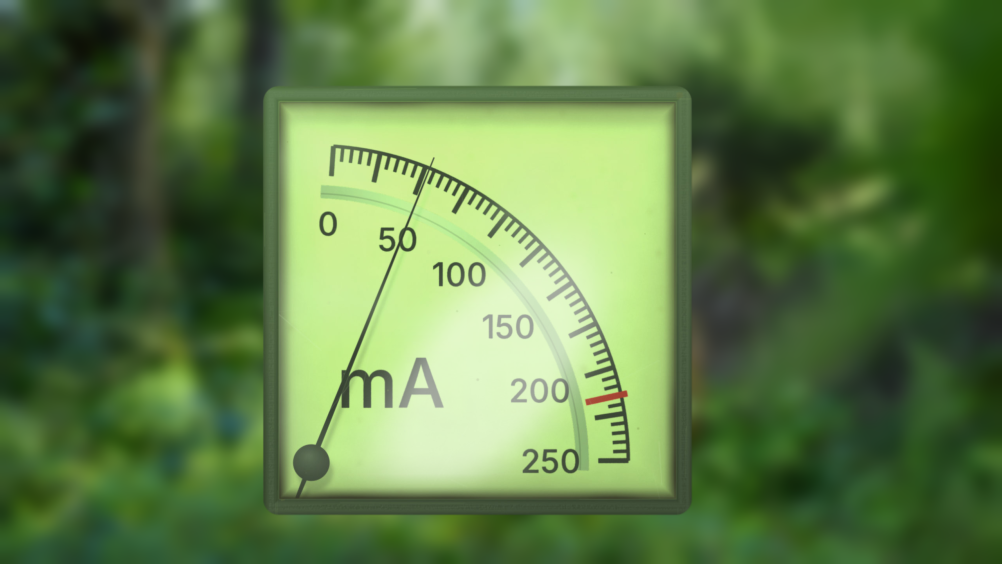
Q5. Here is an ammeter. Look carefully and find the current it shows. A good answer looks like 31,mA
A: 52.5,mA
